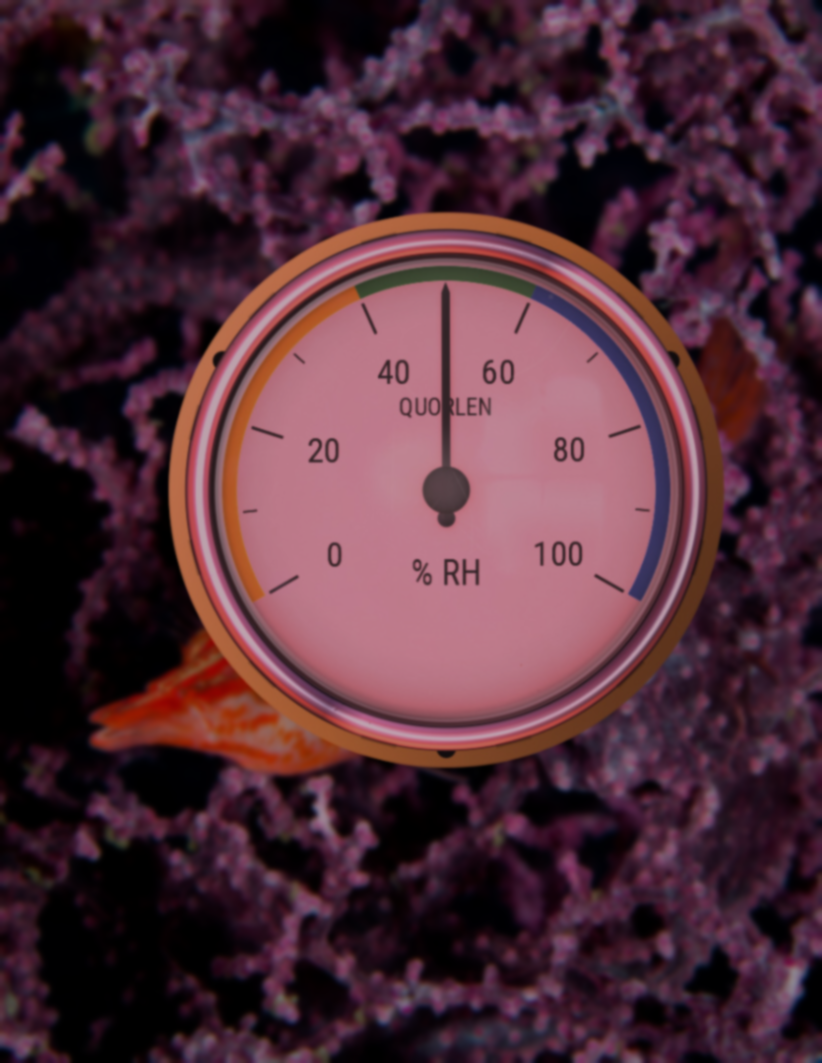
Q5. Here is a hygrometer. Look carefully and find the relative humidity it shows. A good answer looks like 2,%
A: 50,%
